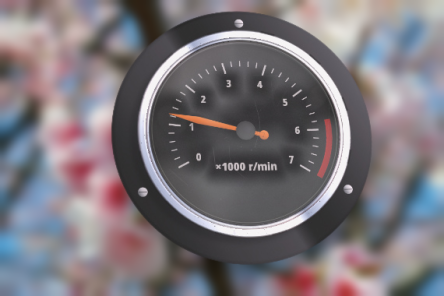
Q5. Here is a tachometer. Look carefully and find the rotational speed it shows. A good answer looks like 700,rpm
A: 1200,rpm
